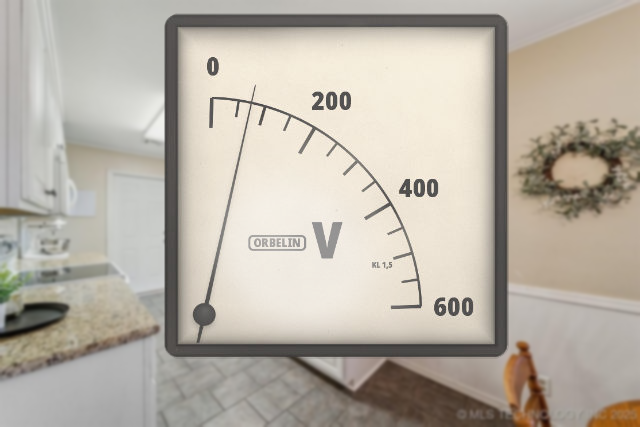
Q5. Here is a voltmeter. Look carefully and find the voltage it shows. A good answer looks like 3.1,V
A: 75,V
